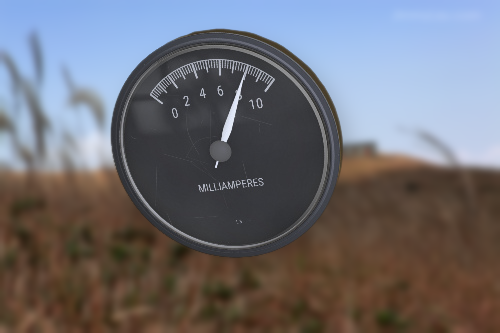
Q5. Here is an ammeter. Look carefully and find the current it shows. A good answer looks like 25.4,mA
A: 8,mA
